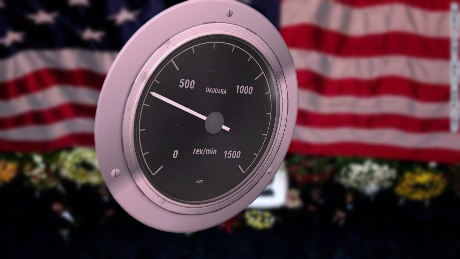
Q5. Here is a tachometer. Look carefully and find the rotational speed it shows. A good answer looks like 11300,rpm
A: 350,rpm
